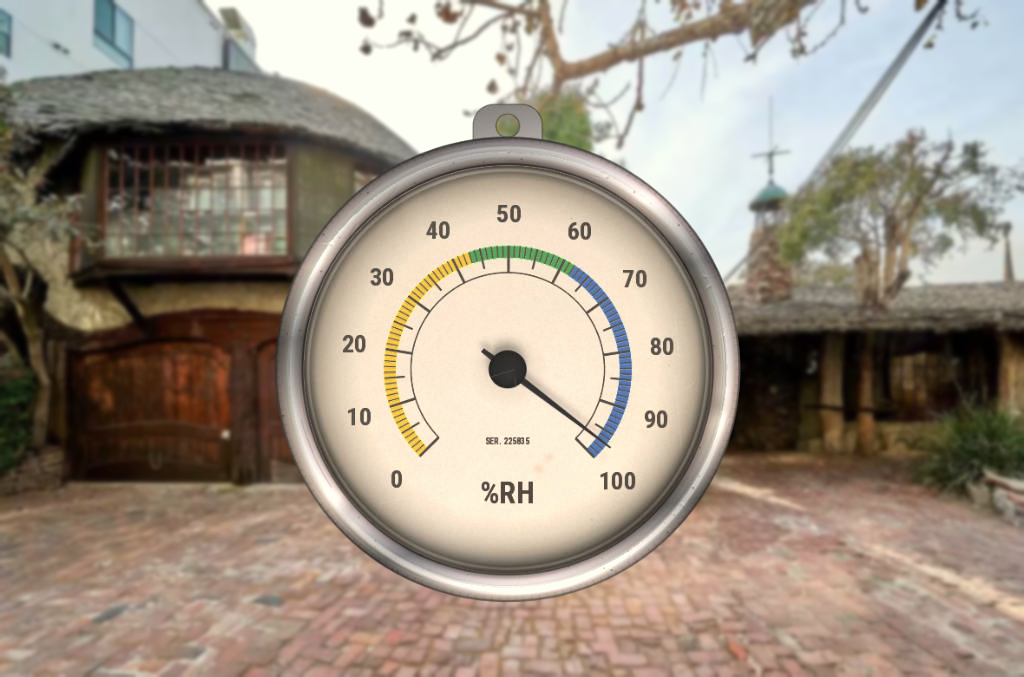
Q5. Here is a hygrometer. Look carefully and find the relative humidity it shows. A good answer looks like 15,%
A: 97,%
